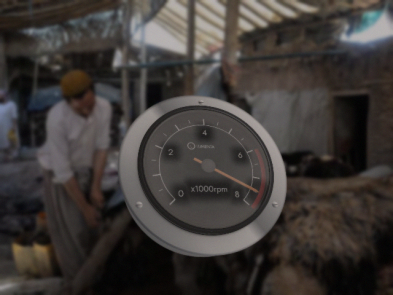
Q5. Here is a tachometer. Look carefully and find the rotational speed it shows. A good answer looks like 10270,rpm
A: 7500,rpm
